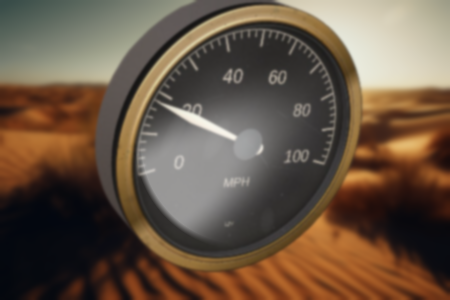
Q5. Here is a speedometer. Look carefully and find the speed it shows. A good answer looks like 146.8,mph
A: 18,mph
